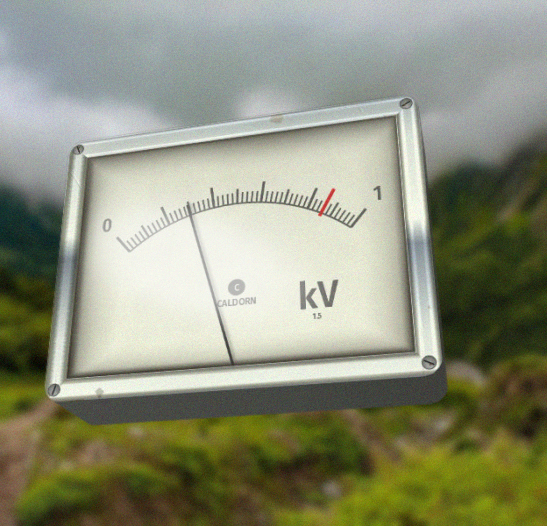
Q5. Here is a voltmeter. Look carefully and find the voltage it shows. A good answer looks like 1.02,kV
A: 0.3,kV
